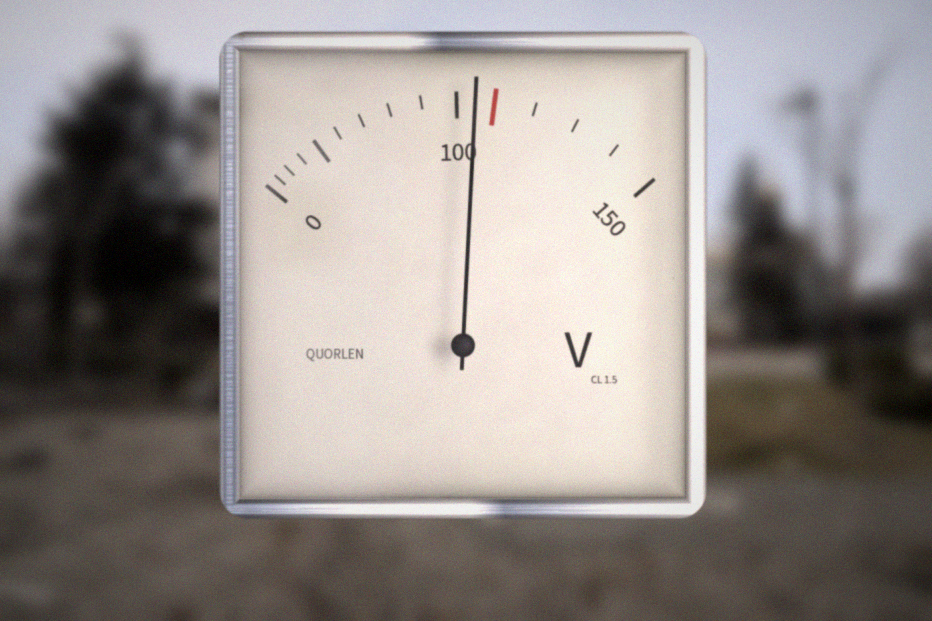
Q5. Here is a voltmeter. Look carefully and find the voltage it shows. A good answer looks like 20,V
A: 105,V
